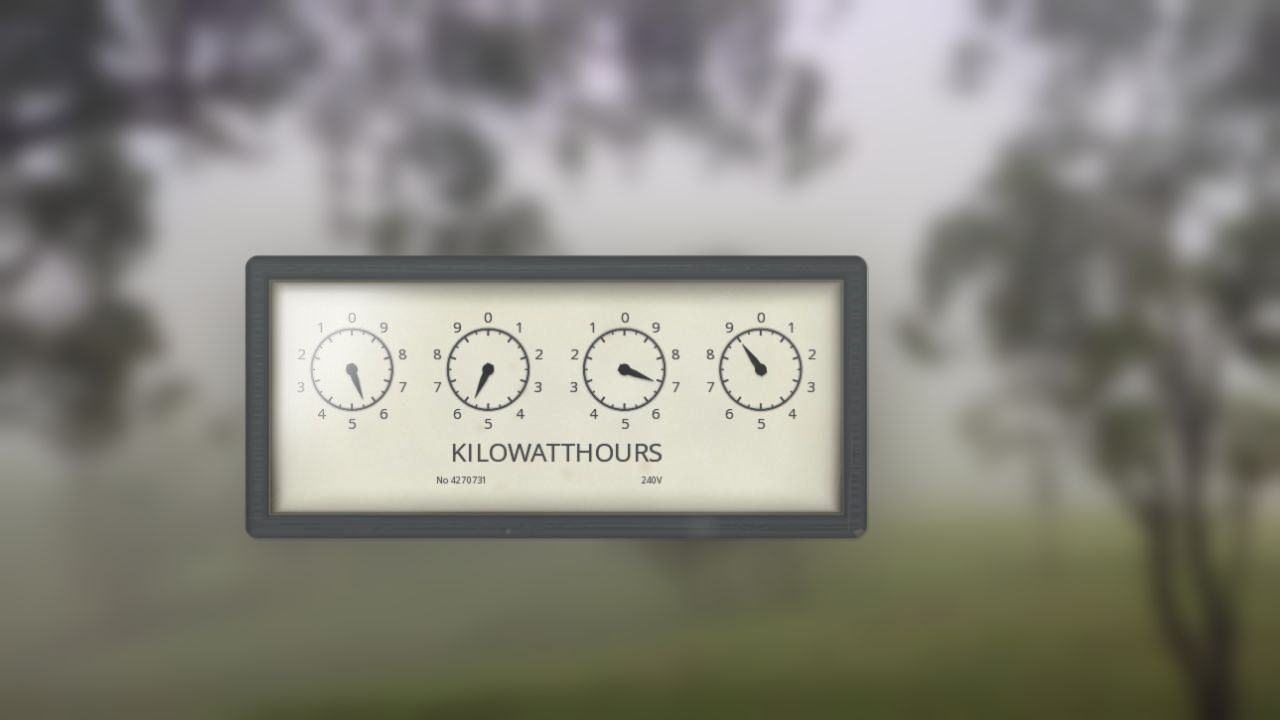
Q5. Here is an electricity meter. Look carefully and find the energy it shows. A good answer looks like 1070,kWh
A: 5569,kWh
